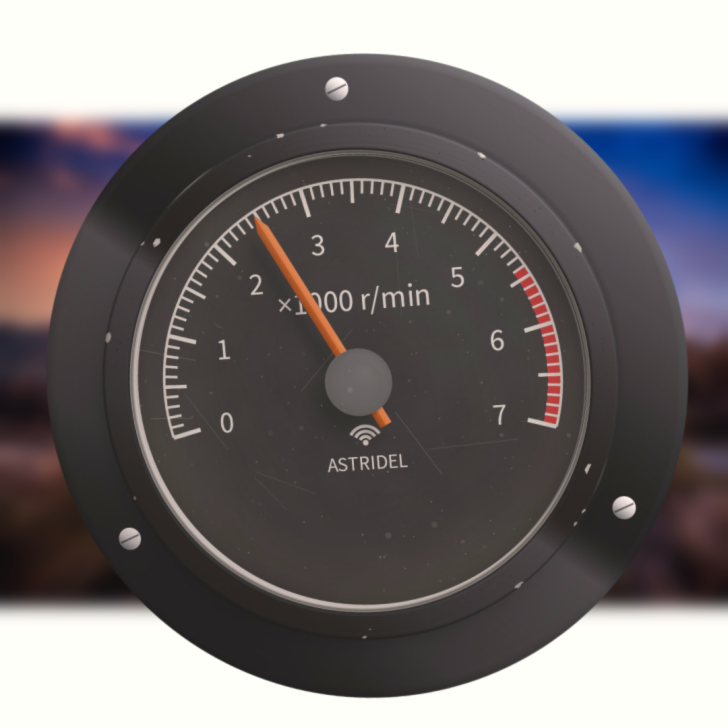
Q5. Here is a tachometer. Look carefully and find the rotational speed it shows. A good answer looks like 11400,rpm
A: 2500,rpm
